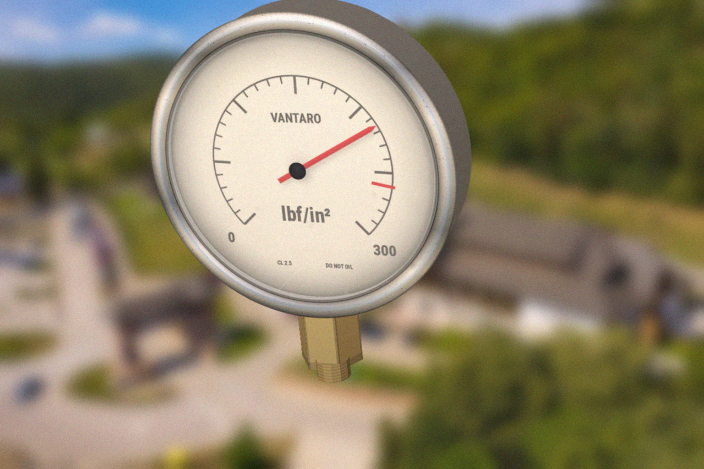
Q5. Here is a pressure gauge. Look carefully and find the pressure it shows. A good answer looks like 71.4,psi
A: 215,psi
